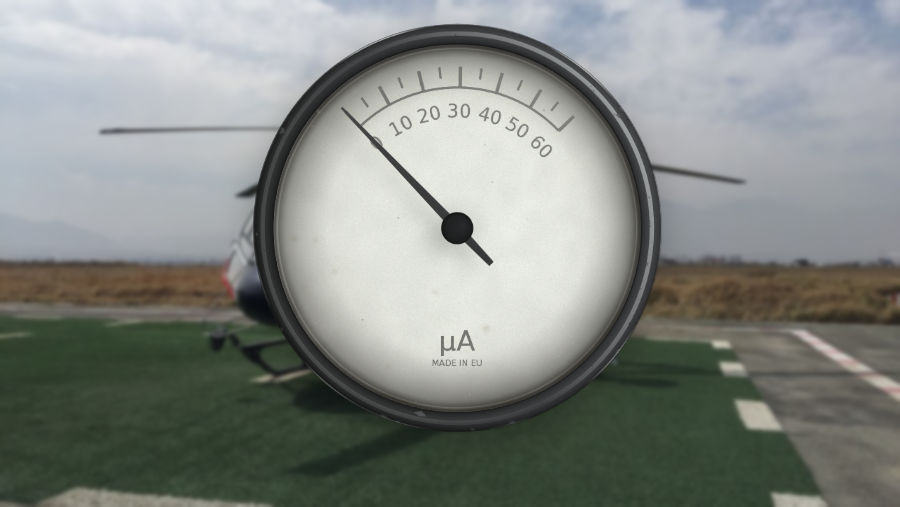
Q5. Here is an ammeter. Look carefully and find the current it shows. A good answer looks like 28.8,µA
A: 0,µA
